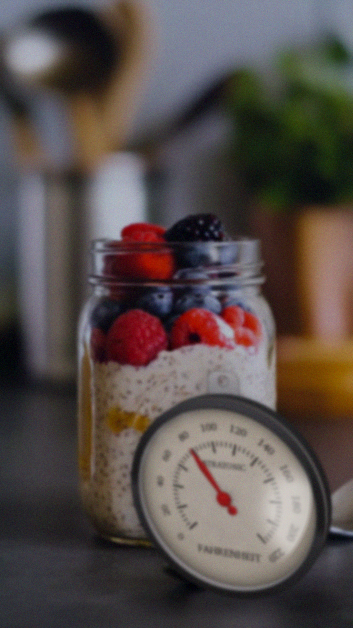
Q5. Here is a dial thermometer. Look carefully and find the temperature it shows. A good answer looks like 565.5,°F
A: 80,°F
